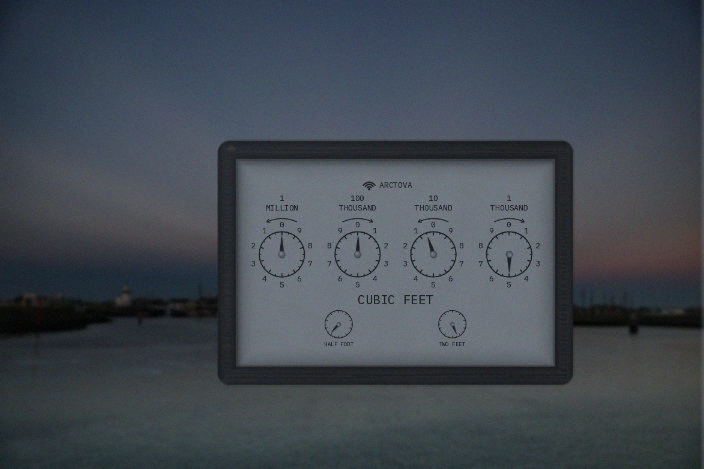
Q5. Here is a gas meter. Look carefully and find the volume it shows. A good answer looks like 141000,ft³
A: 500,ft³
